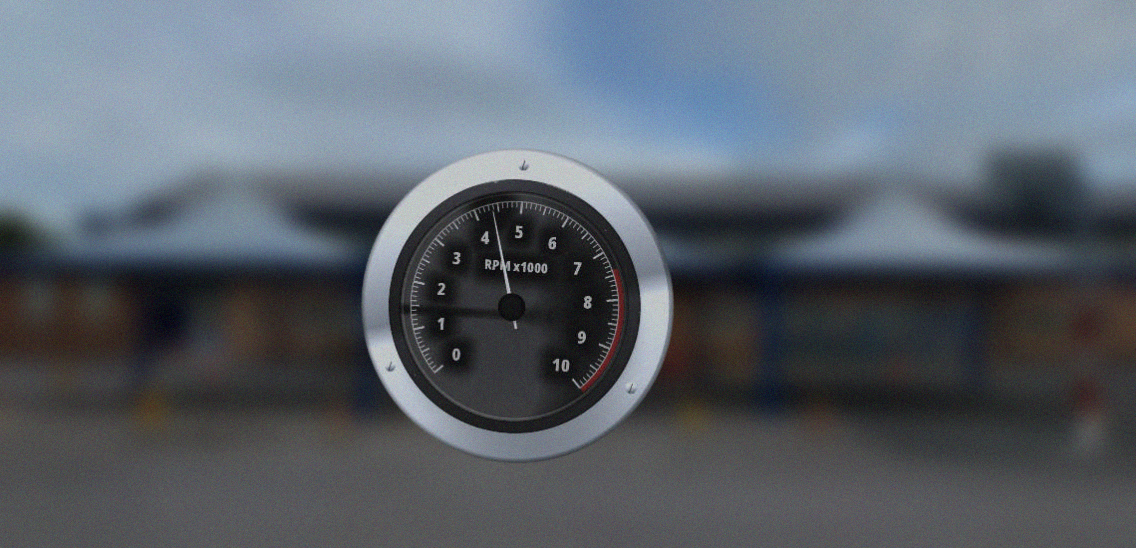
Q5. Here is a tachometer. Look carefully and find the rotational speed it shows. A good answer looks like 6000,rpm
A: 4400,rpm
